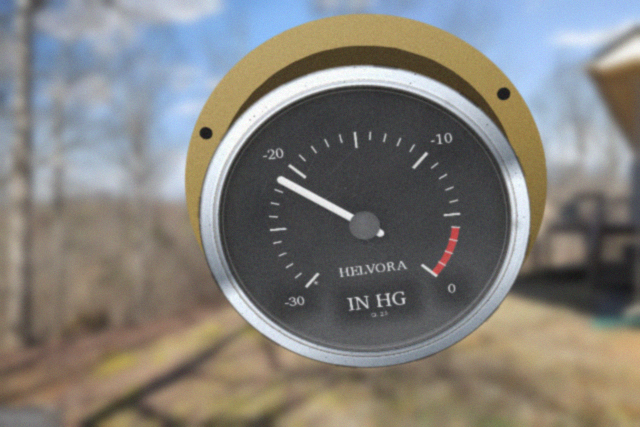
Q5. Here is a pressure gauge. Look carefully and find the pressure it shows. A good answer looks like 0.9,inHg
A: -21,inHg
